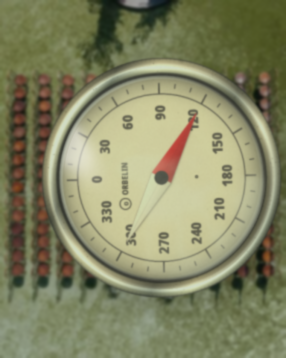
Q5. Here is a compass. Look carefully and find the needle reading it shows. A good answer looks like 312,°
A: 120,°
